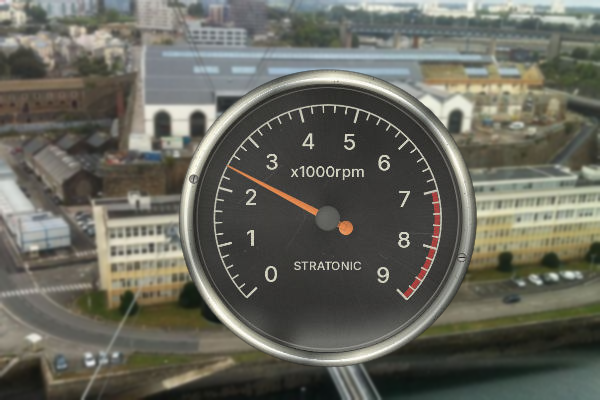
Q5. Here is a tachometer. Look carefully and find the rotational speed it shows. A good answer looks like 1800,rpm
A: 2400,rpm
